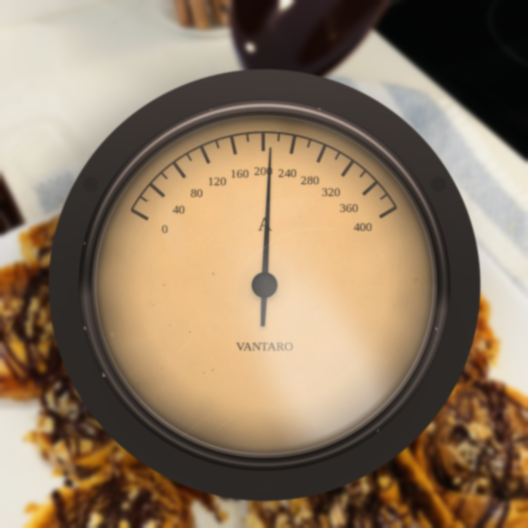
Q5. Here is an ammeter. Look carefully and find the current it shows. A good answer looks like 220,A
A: 210,A
